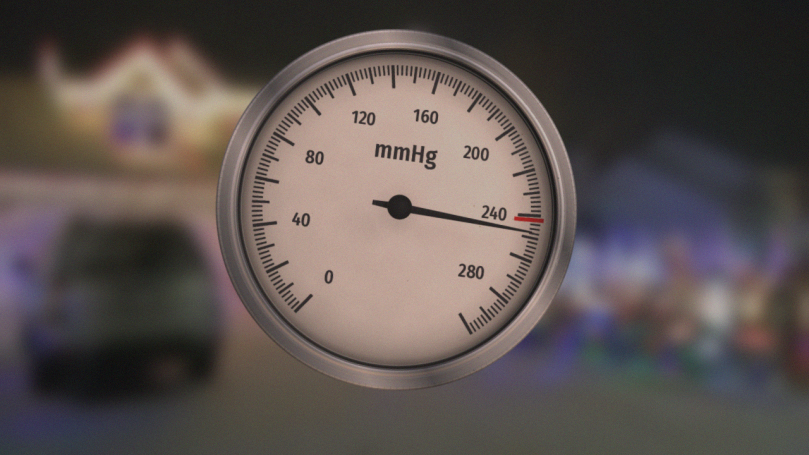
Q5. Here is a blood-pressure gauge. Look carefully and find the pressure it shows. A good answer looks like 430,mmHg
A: 248,mmHg
